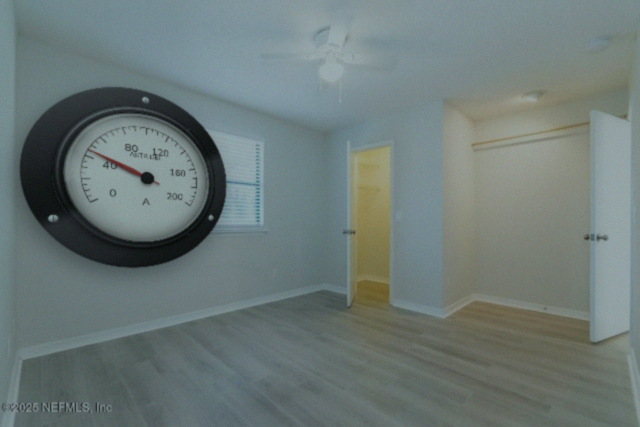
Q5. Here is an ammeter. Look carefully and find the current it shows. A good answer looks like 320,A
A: 45,A
